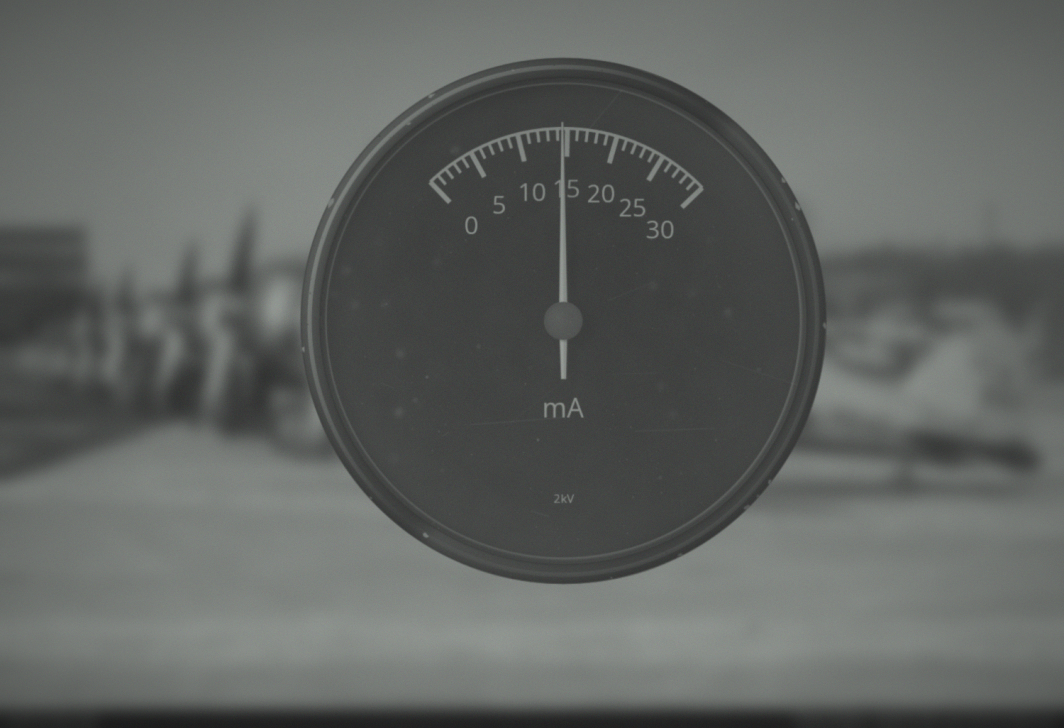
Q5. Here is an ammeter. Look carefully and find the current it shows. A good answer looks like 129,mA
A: 14.5,mA
